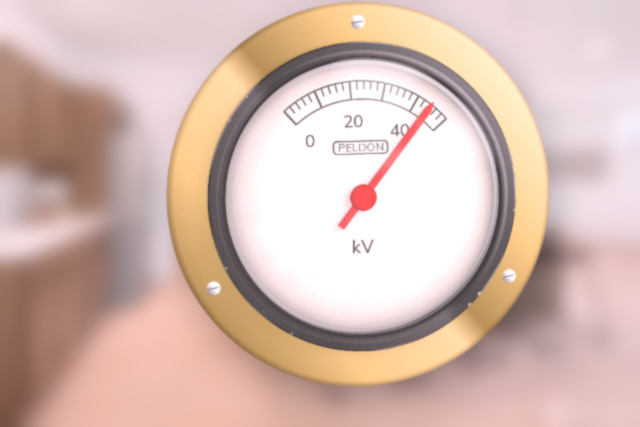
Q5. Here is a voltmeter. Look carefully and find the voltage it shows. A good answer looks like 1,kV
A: 44,kV
